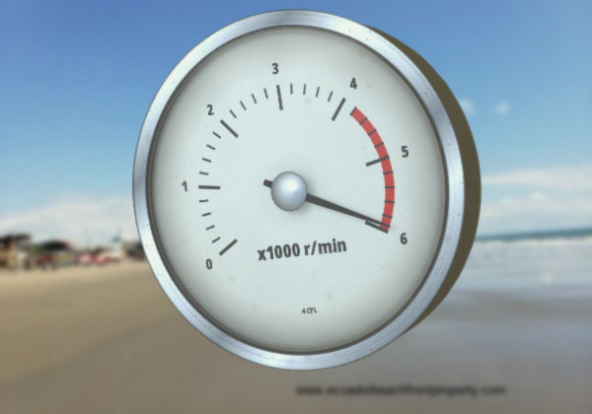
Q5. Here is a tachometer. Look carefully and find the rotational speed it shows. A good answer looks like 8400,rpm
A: 5900,rpm
